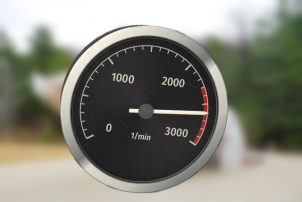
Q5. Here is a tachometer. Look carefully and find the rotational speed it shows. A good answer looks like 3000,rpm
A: 2600,rpm
